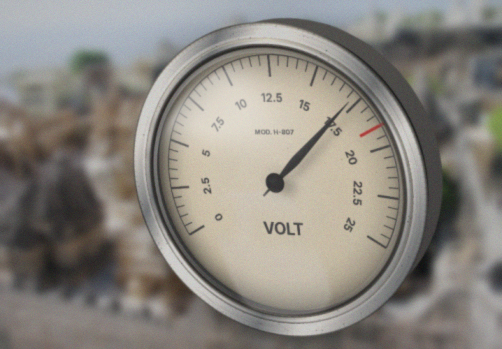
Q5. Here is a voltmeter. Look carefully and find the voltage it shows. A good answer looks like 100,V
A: 17.25,V
